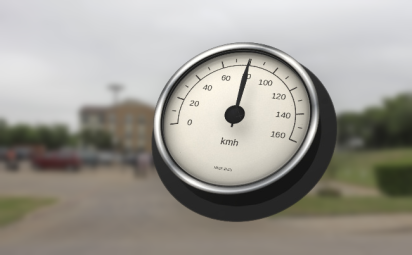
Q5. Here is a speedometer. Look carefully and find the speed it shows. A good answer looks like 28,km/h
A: 80,km/h
